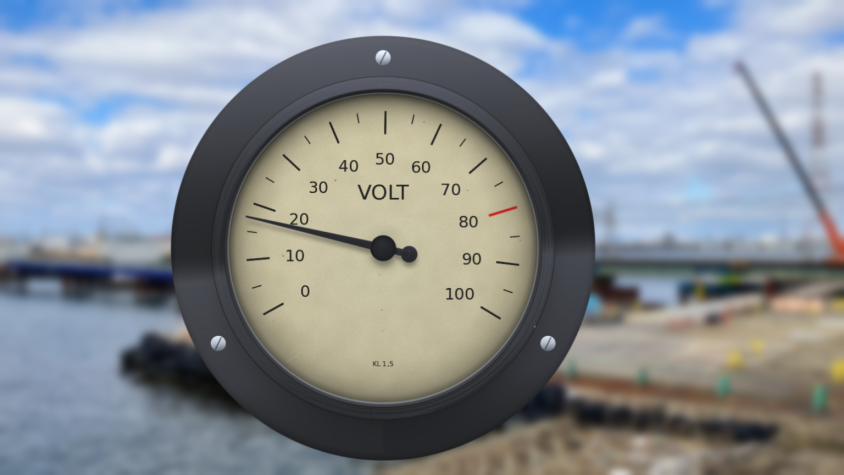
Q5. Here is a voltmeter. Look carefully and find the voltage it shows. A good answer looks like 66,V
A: 17.5,V
